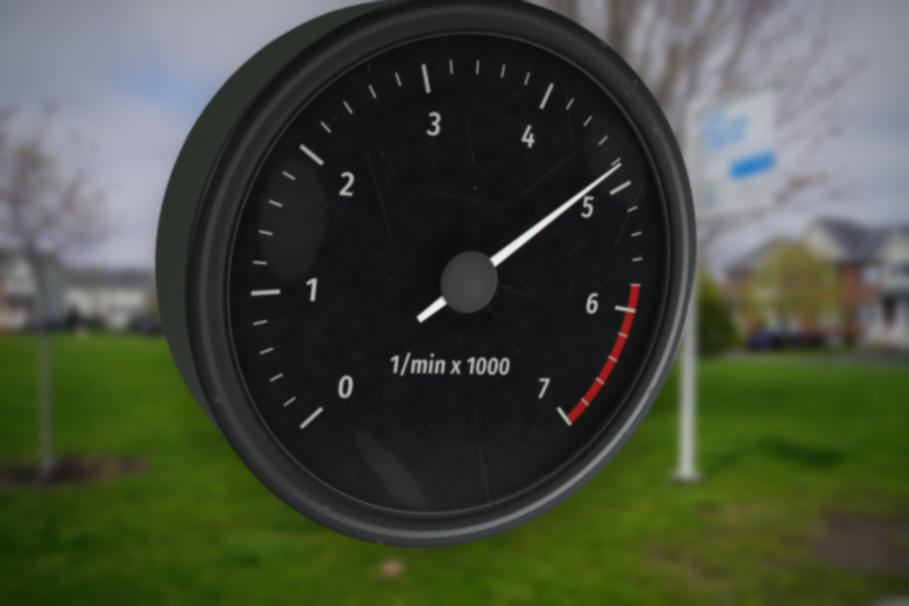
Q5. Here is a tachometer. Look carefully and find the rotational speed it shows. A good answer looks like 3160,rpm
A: 4800,rpm
